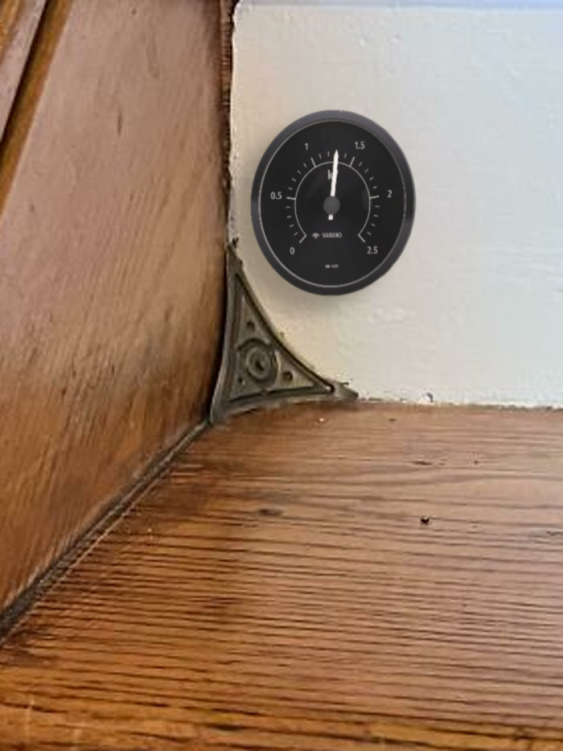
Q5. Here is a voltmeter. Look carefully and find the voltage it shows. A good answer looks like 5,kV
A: 1.3,kV
